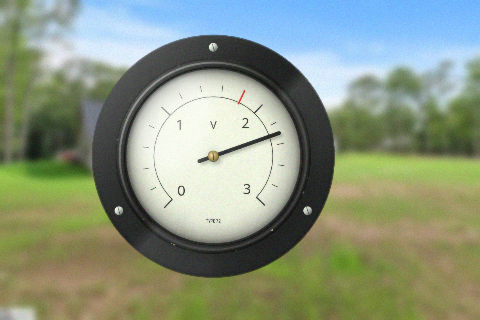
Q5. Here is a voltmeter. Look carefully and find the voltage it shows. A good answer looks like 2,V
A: 2.3,V
